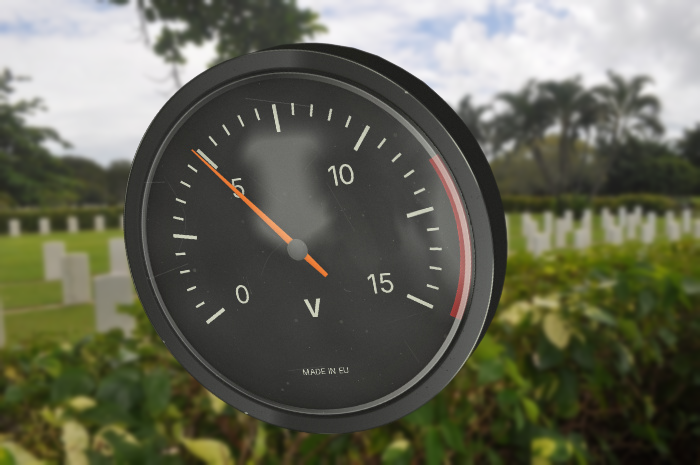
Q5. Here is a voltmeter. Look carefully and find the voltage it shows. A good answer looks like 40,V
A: 5,V
